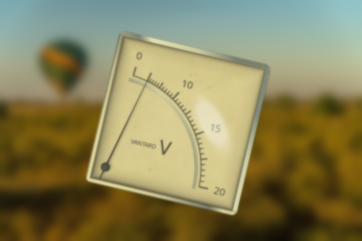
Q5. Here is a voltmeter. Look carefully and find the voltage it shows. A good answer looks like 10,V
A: 5,V
